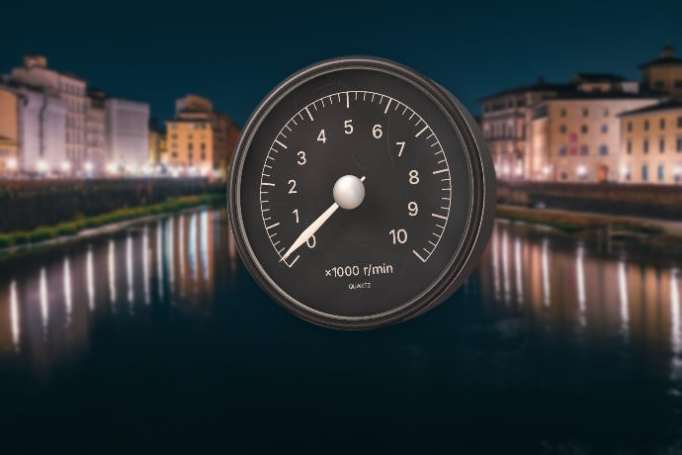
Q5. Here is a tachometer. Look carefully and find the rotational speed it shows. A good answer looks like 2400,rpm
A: 200,rpm
